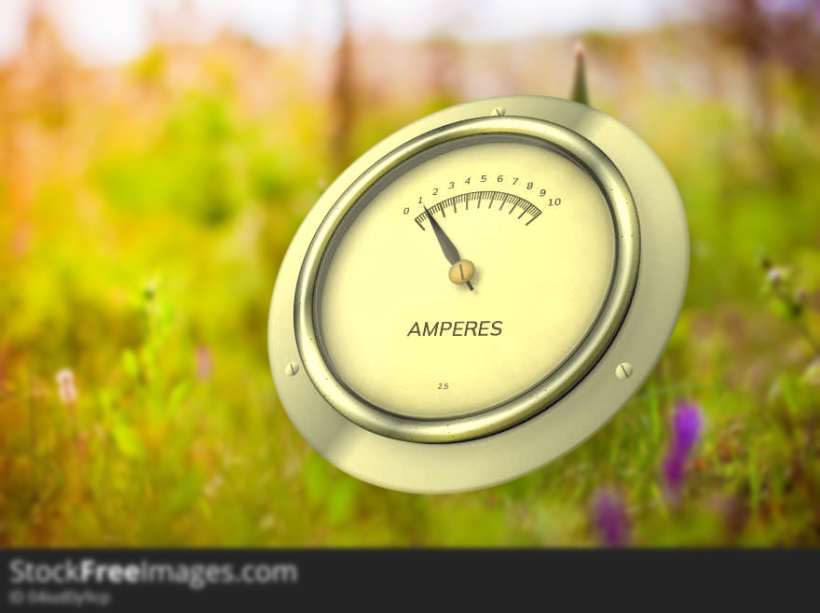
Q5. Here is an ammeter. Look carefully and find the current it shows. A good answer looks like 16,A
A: 1,A
